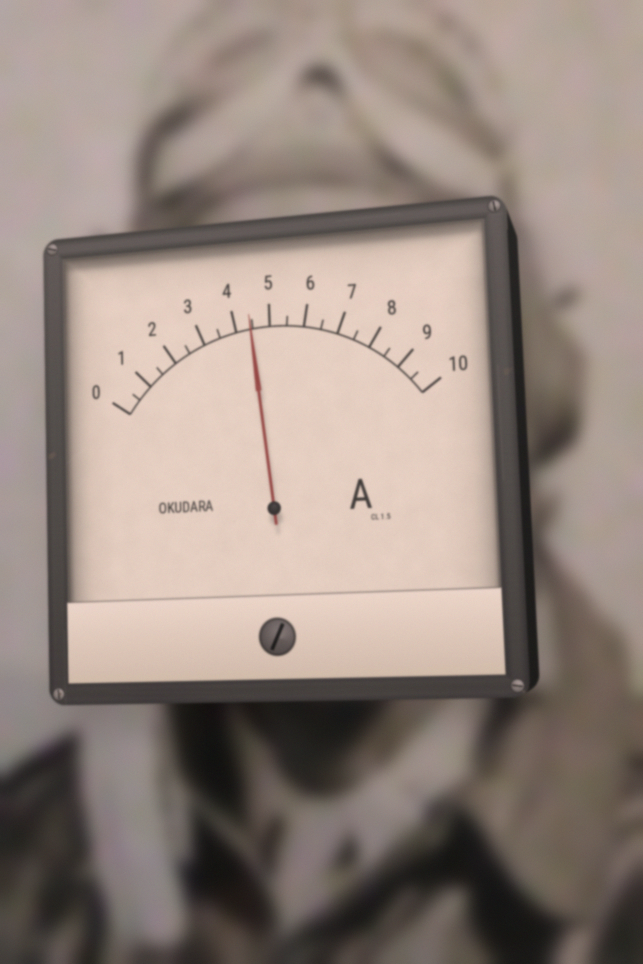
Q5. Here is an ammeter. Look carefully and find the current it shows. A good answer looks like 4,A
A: 4.5,A
